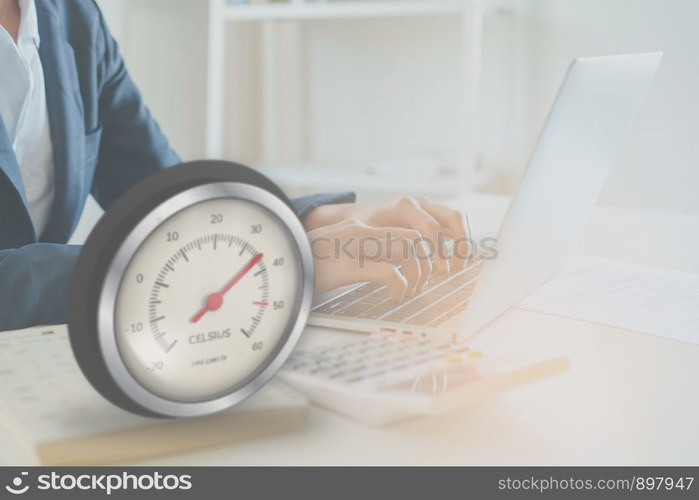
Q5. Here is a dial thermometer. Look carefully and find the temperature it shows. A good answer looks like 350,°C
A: 35,°C
